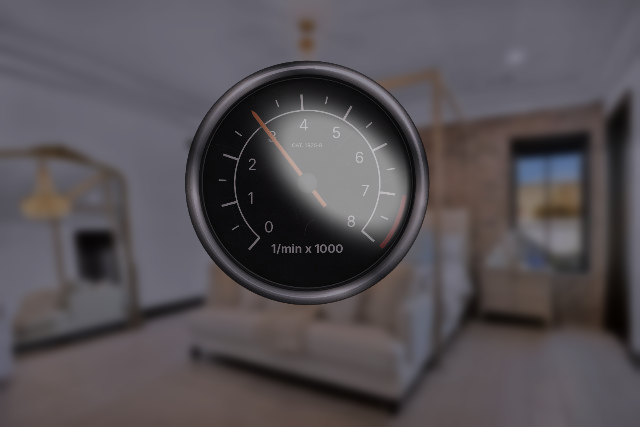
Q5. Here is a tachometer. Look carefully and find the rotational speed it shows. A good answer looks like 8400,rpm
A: 3000,rpm
